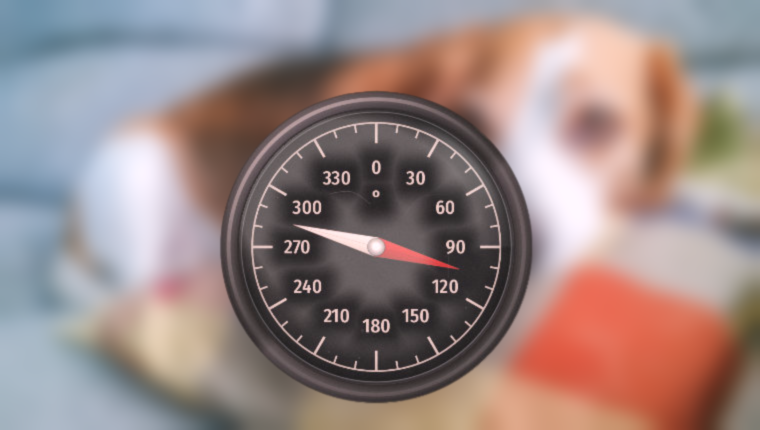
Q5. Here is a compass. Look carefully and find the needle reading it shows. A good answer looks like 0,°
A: 105,°
